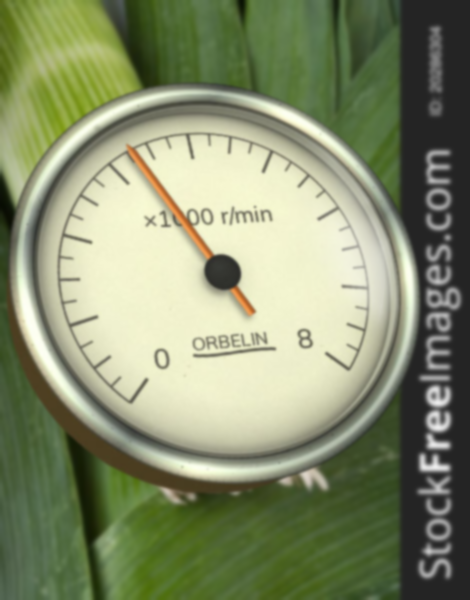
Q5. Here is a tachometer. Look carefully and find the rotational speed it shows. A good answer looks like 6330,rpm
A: 3250,rpm
